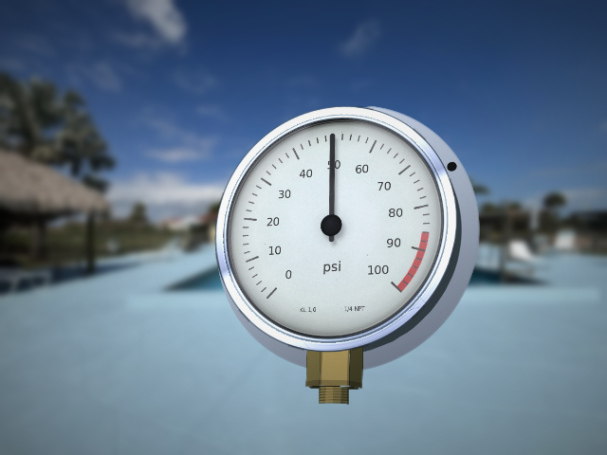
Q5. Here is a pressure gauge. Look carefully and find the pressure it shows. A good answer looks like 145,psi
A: 50,psi
